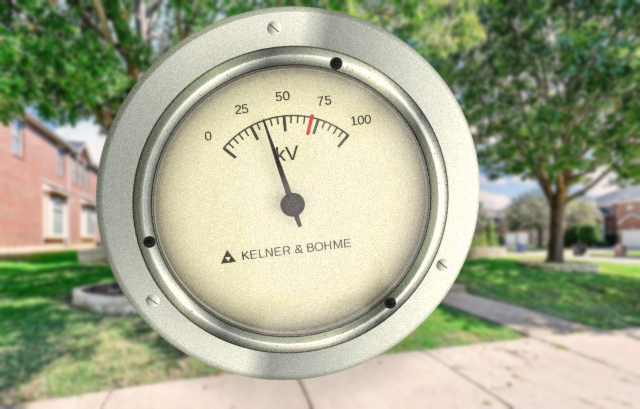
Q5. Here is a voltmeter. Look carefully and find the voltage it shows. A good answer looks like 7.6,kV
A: 35,kV
